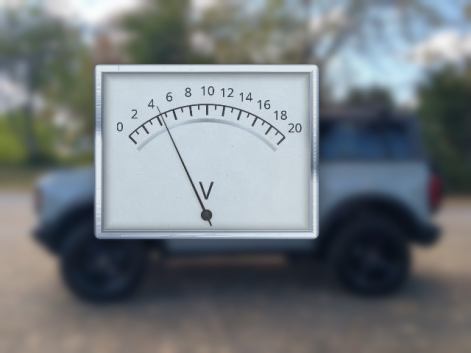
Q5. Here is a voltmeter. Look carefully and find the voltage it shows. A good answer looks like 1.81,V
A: 4.5,V
